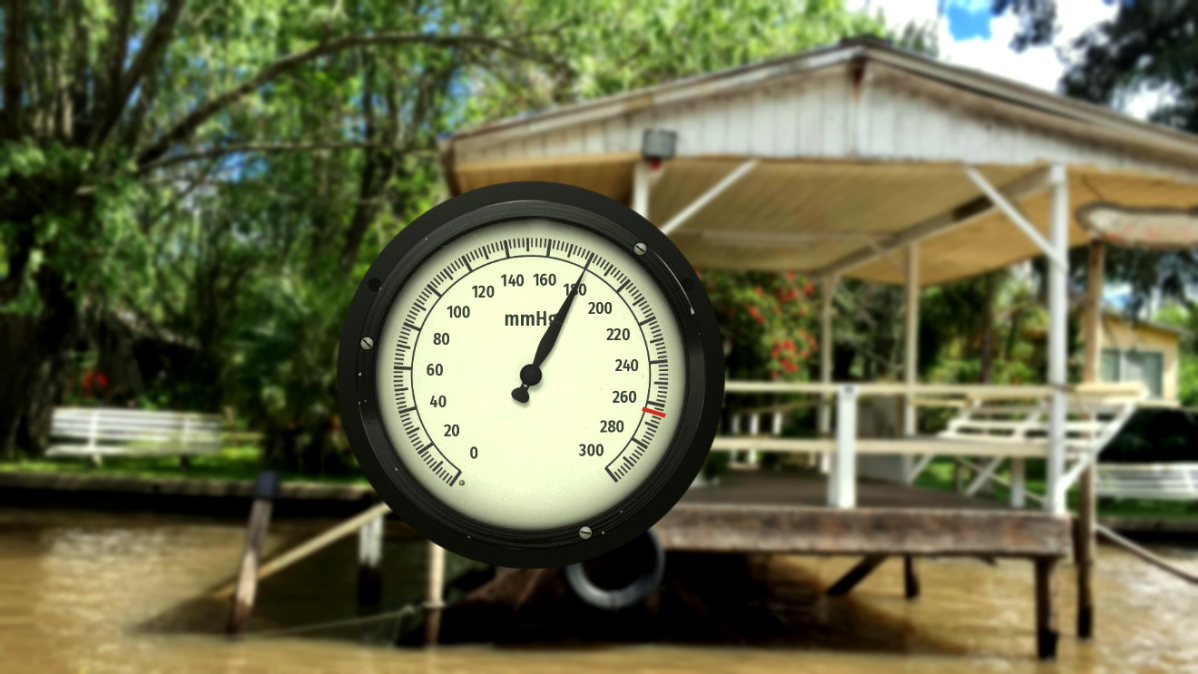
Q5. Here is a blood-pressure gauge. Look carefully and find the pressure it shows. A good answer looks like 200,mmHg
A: 180,mmHg
